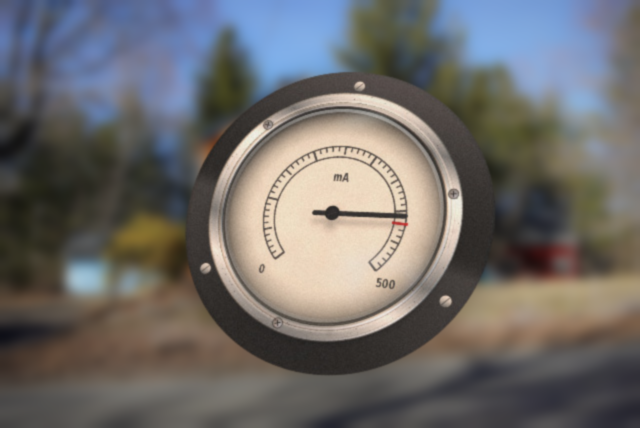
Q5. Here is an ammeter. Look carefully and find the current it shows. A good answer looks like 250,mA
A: 410,mA
